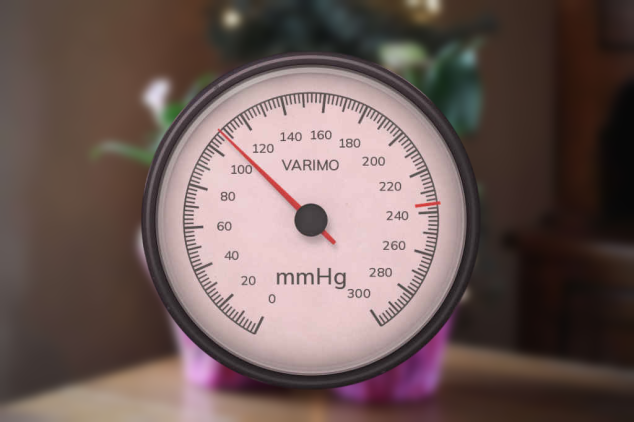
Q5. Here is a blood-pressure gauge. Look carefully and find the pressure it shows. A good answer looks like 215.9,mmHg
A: 108,mmHg
